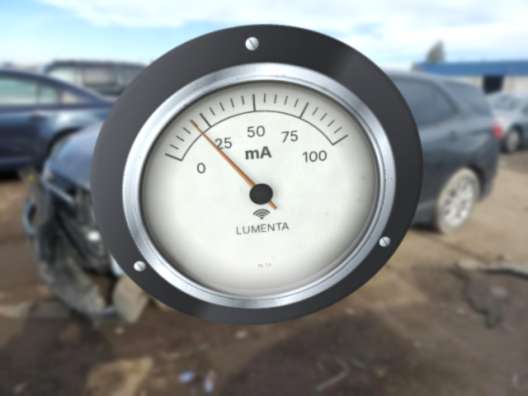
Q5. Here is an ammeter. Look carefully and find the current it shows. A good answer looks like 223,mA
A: 20,mA
